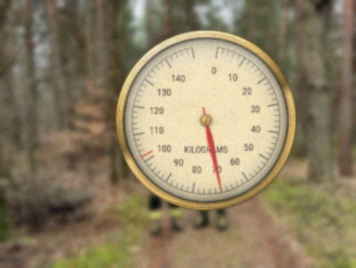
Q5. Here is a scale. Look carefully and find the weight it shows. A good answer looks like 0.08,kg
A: 70,kg
